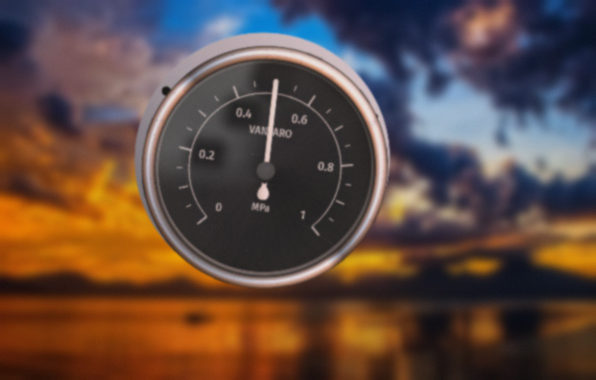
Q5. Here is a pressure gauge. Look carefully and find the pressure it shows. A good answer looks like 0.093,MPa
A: 0.5,MPa
